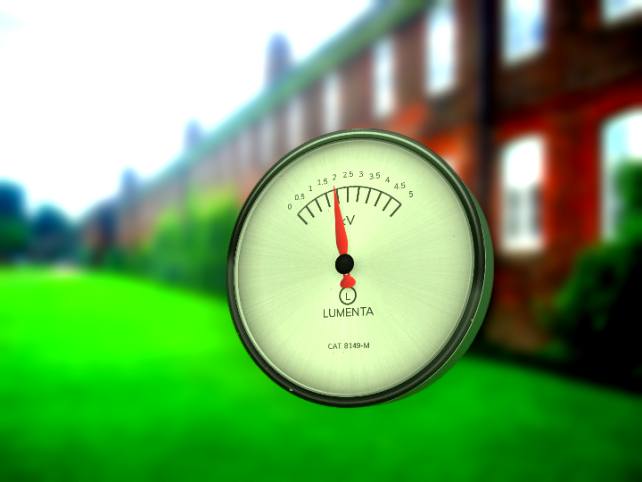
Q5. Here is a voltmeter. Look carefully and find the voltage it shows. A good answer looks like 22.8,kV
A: 2,kV
